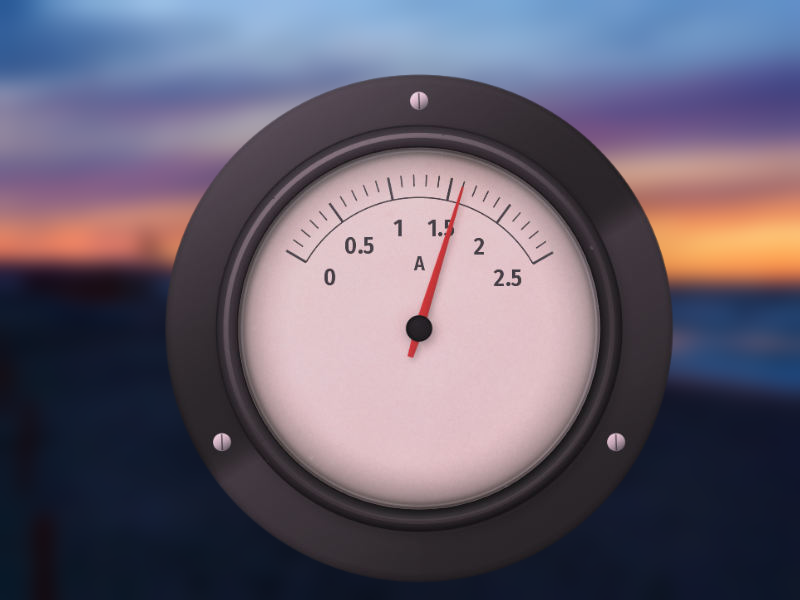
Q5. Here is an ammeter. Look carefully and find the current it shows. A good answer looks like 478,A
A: 1.6,A
